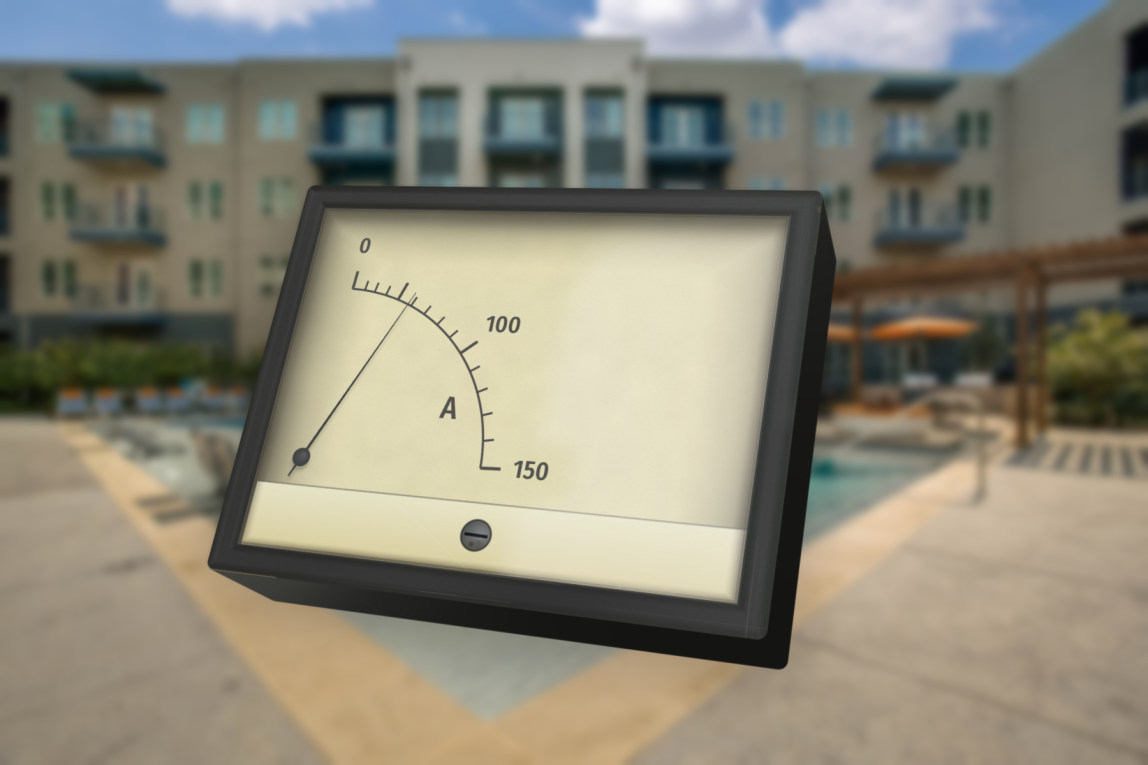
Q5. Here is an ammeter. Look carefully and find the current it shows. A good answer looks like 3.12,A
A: 60,A
